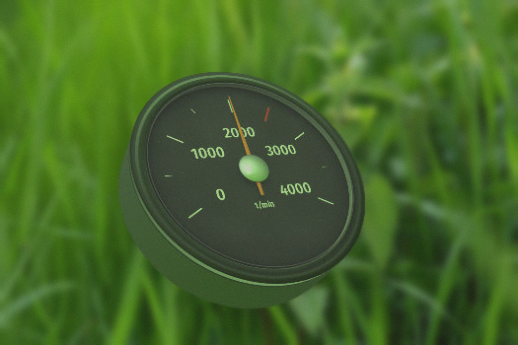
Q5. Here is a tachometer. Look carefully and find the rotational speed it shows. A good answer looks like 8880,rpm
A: 2000,rpm
